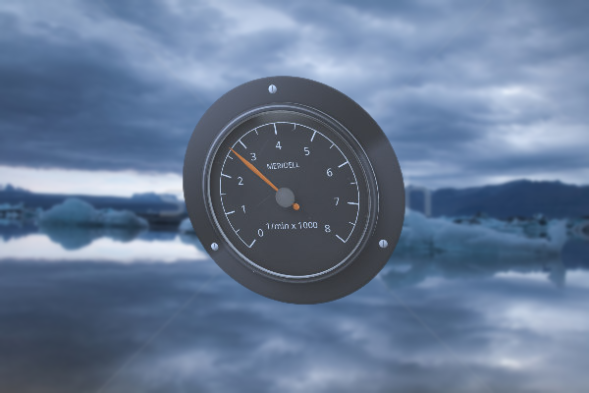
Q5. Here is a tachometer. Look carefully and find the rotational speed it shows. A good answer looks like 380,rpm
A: 2750,rpm
